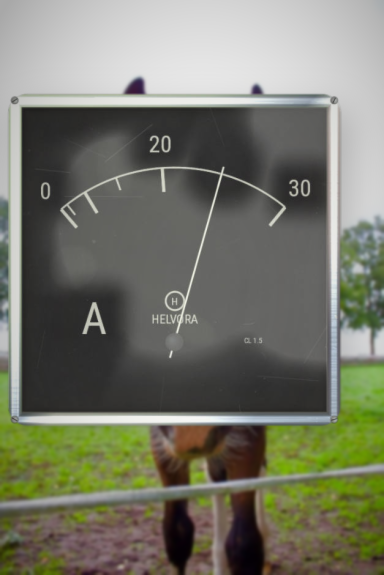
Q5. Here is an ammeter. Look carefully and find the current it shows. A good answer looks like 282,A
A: 25,A
